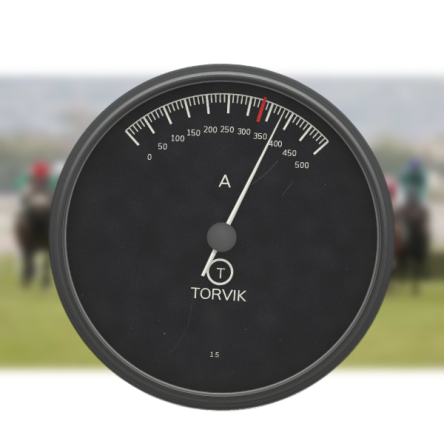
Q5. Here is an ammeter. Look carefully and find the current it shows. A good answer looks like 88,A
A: 380,A
